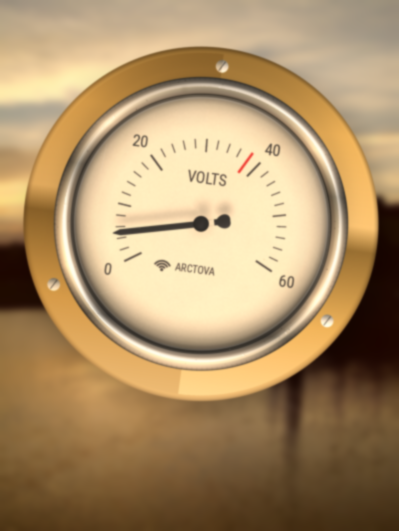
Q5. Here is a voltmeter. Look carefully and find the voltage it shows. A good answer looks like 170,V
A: 5,V
